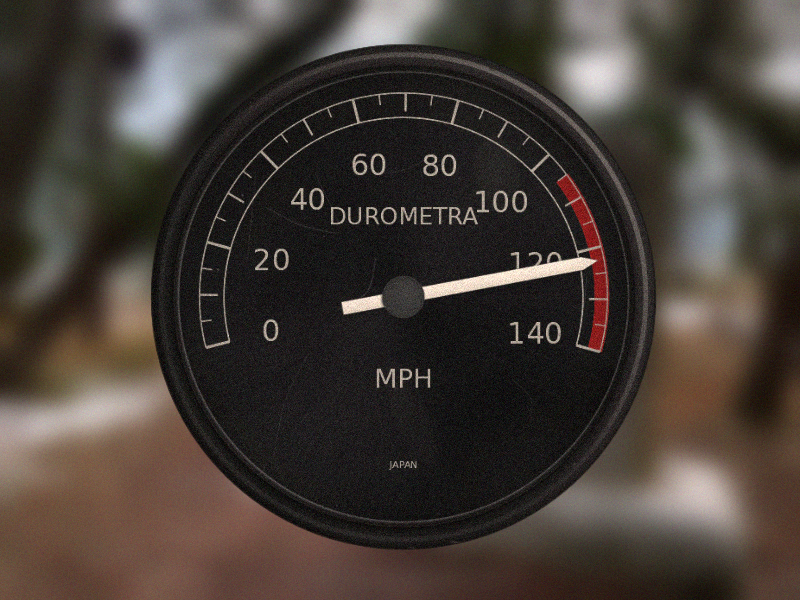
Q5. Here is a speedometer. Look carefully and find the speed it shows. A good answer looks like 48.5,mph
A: 122.5,mph
